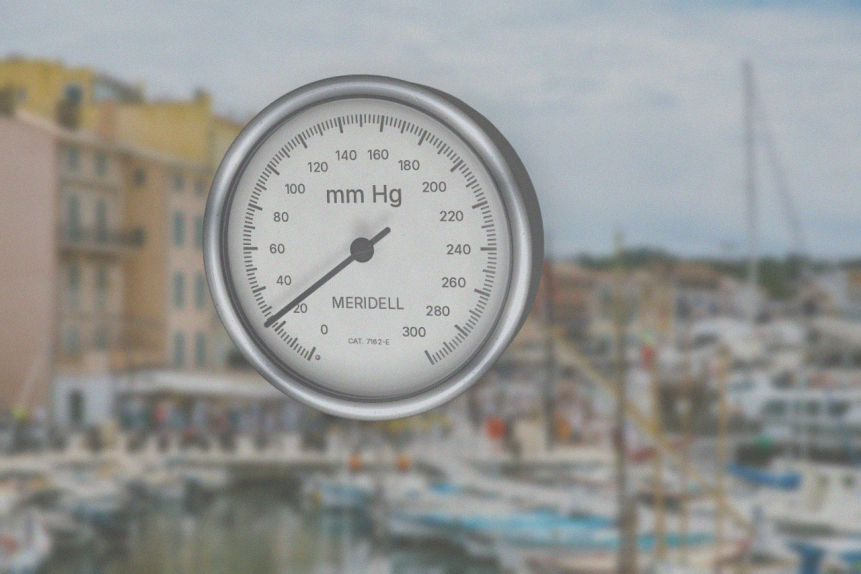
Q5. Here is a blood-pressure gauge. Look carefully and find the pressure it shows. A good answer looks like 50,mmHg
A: 24,mmHg
